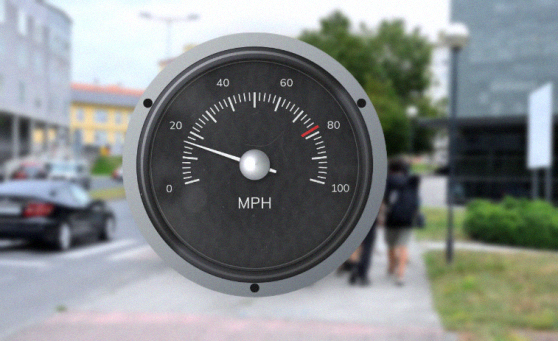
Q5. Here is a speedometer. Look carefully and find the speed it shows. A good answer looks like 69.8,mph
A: 16,mph
